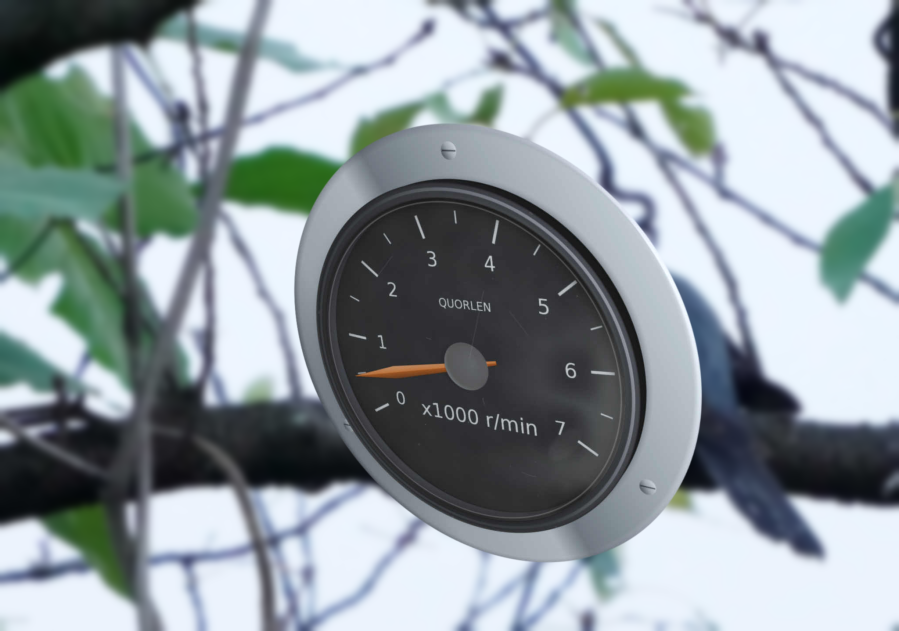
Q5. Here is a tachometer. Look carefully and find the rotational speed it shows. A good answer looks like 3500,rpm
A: 500,rpm
